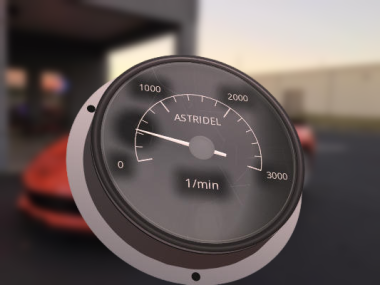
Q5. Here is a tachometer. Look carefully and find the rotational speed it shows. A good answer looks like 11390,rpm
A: 400,rpm
